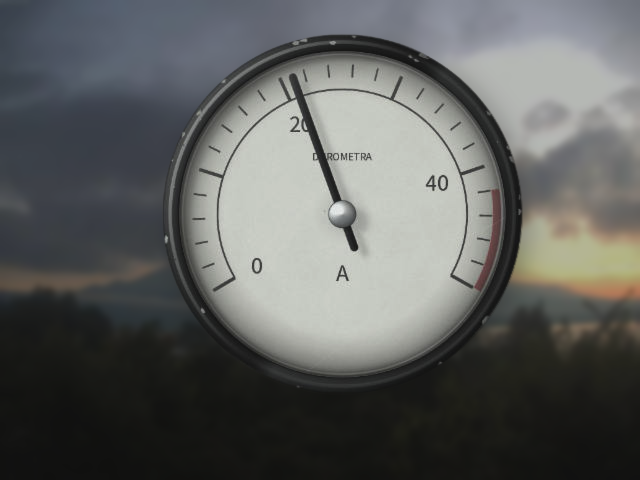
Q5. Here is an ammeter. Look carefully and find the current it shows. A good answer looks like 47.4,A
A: 21,A
